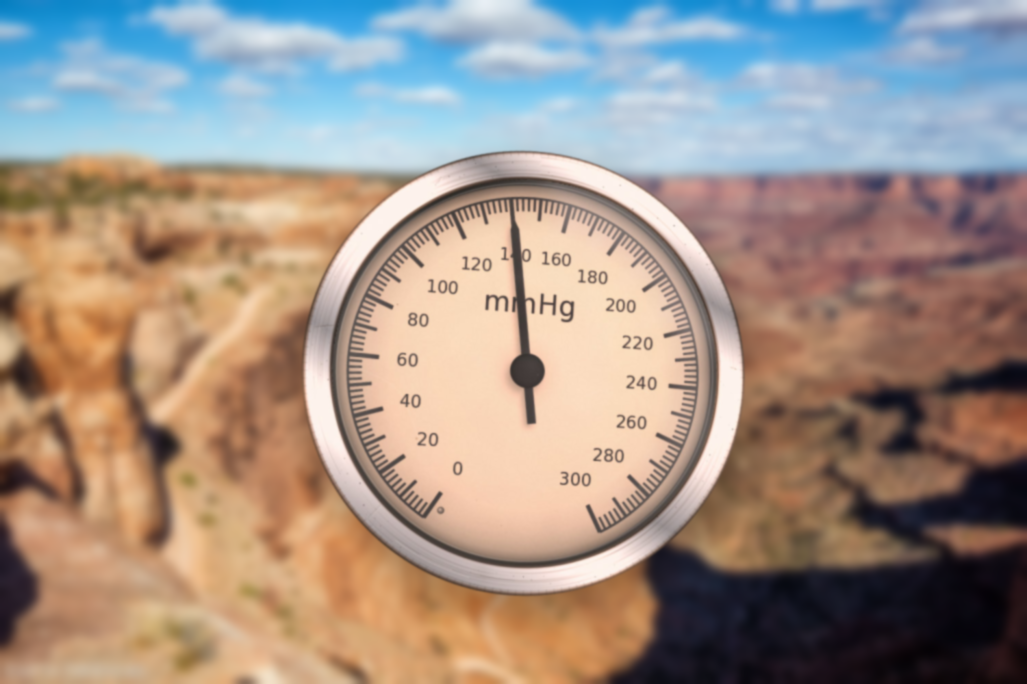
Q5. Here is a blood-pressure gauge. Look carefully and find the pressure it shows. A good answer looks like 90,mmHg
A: 140,mmHg
